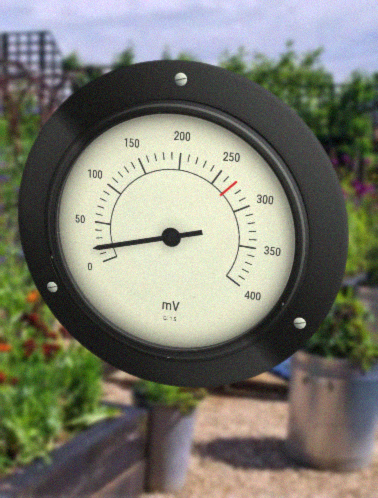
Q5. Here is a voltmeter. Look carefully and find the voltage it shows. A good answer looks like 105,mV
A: 20,mV
